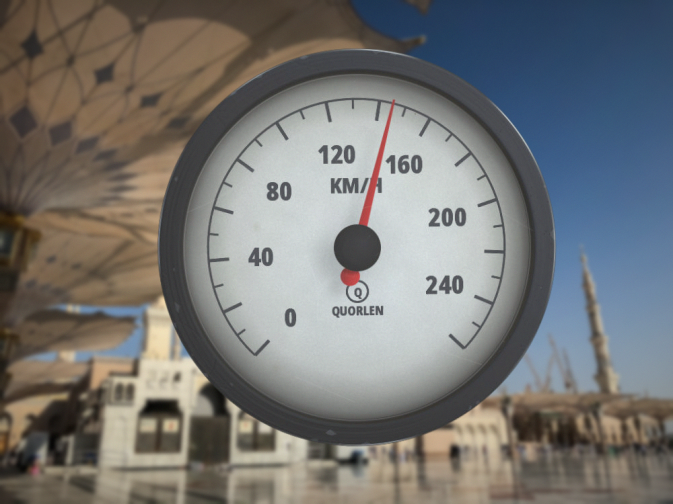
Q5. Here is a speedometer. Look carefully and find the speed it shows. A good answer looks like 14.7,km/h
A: 145,km/h
